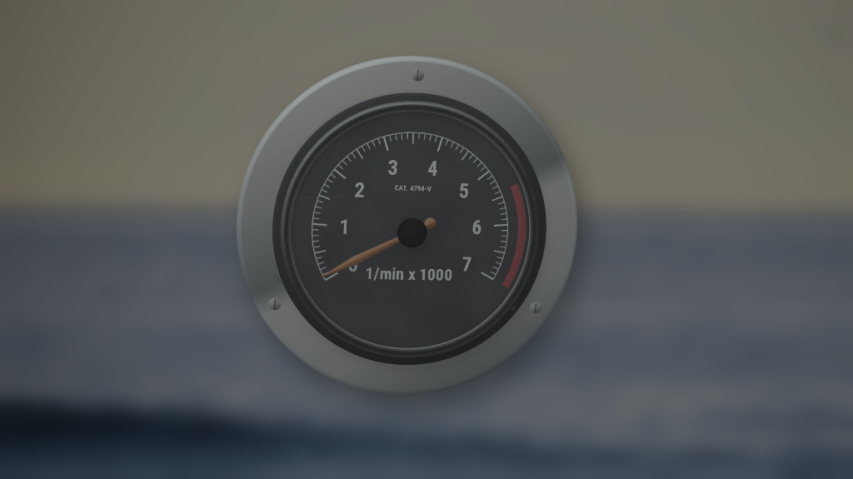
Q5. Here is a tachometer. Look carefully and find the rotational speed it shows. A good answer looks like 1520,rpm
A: 100,rpm
